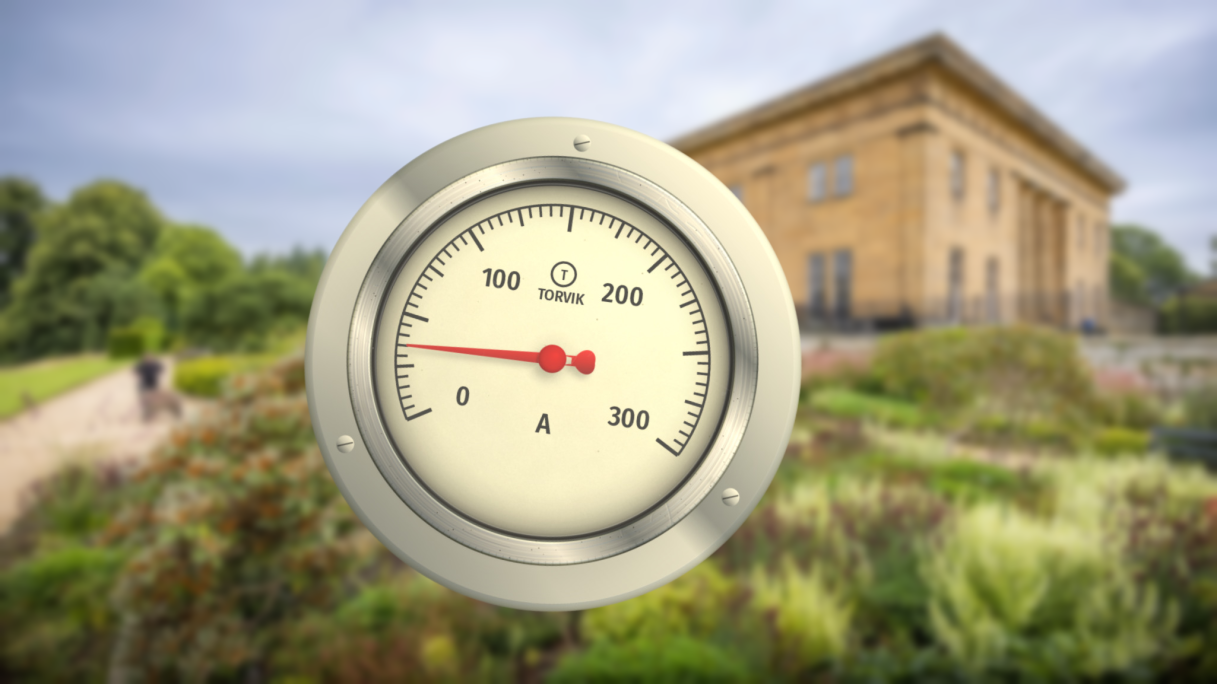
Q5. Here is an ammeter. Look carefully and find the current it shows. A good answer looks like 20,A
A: 35,A
